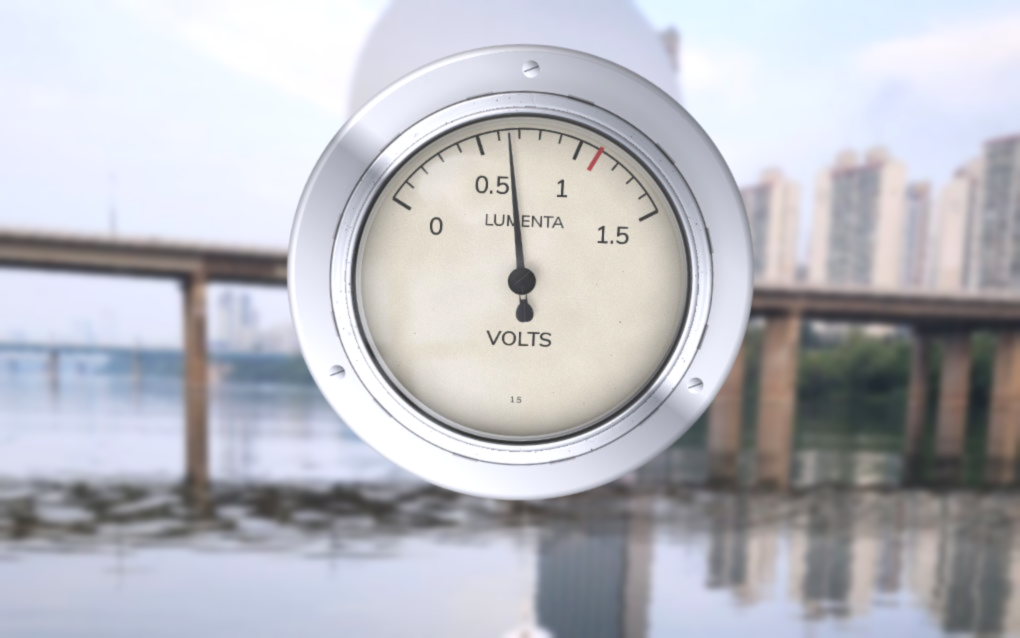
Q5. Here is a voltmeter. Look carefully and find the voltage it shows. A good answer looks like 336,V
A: 0.65,V
